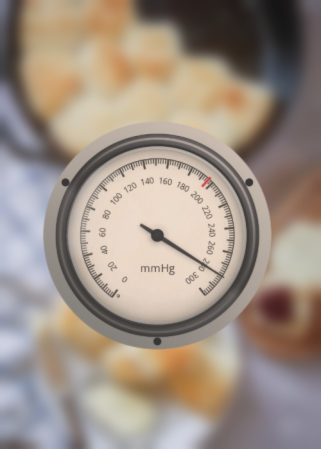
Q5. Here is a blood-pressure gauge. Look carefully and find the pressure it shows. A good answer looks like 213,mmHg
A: 280,mmHg
